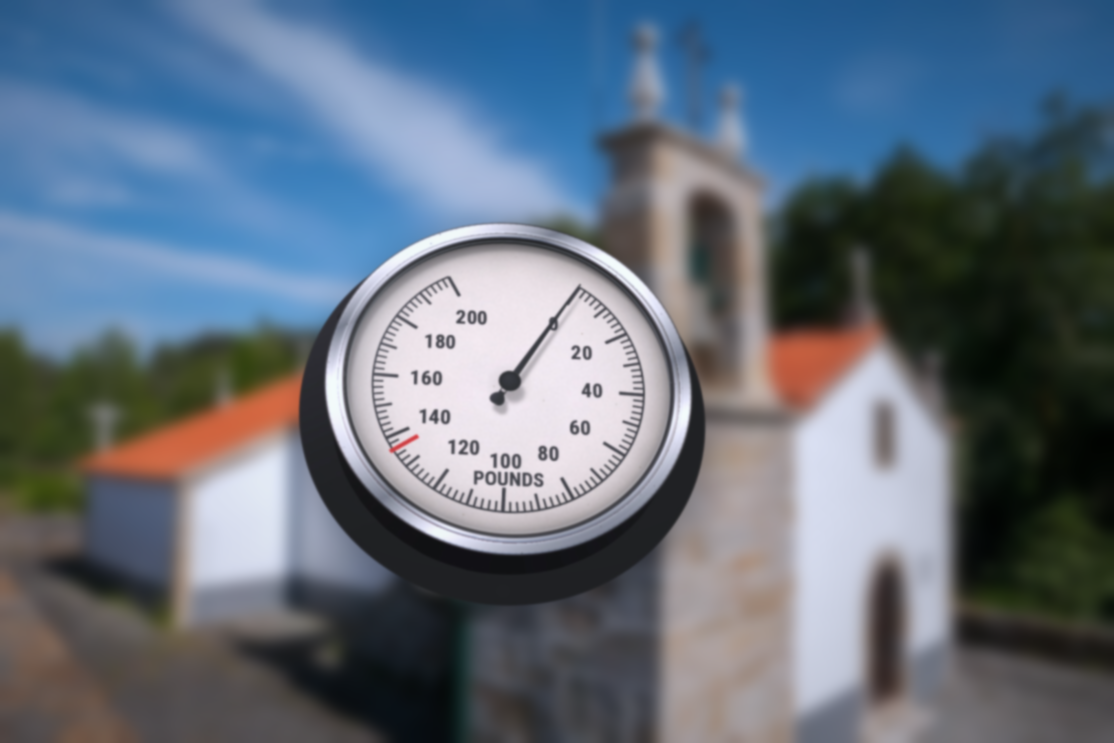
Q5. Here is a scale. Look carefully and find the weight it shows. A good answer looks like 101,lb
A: 0,lb
